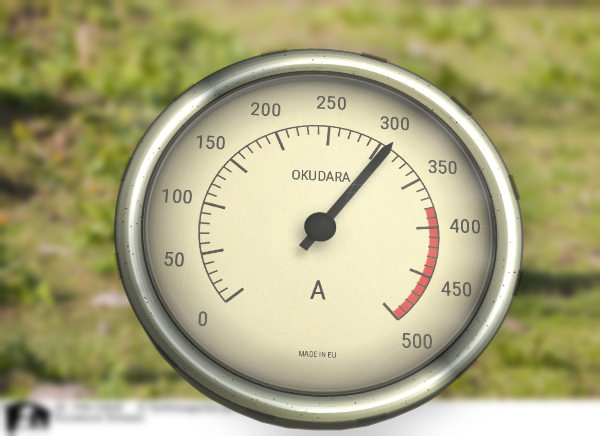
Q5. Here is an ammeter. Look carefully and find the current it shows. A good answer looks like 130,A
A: 310,A
